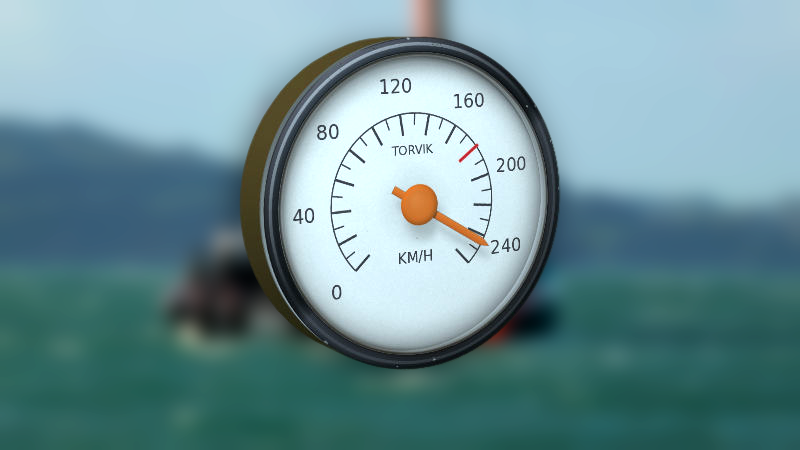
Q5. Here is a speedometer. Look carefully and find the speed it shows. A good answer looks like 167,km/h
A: 245,km/h
